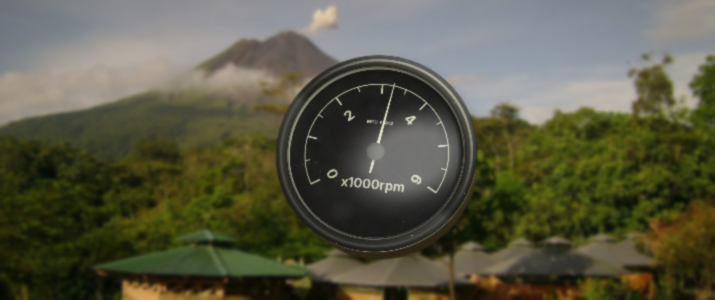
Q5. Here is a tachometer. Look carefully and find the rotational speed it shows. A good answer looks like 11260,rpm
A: 3250,rpm
